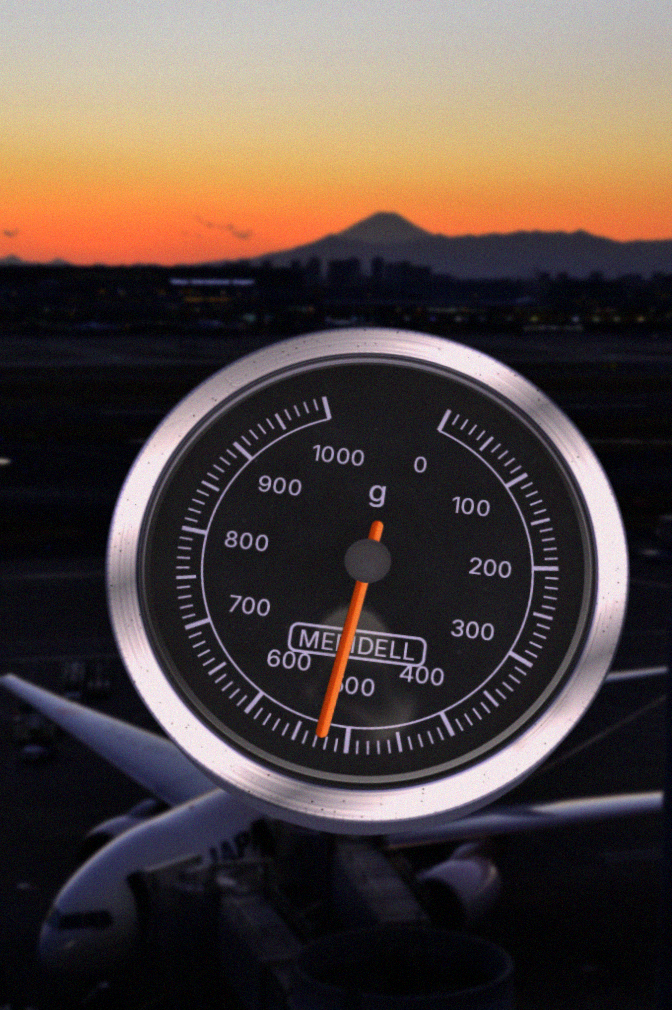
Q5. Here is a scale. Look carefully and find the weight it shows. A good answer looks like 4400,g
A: 525,g
